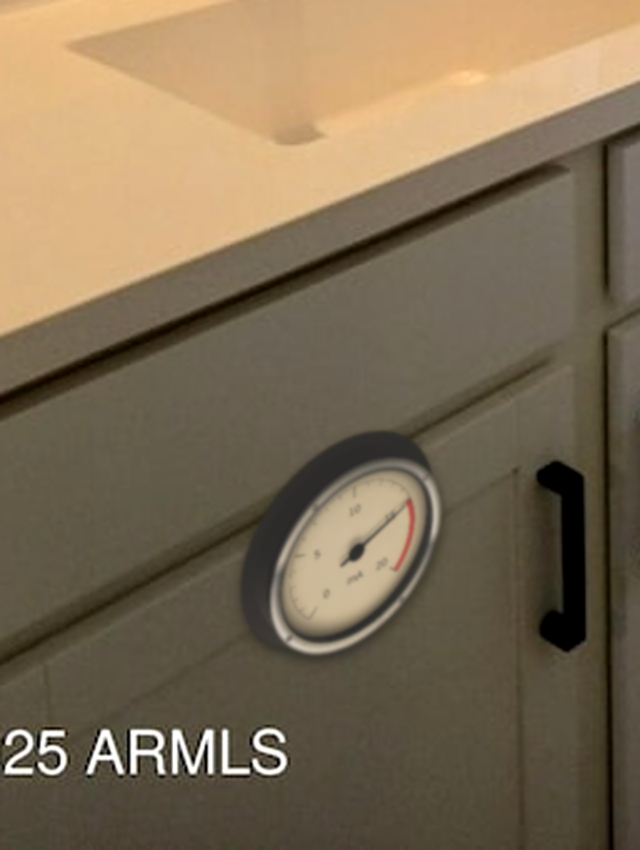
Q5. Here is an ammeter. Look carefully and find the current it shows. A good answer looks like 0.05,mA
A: 15,mA
